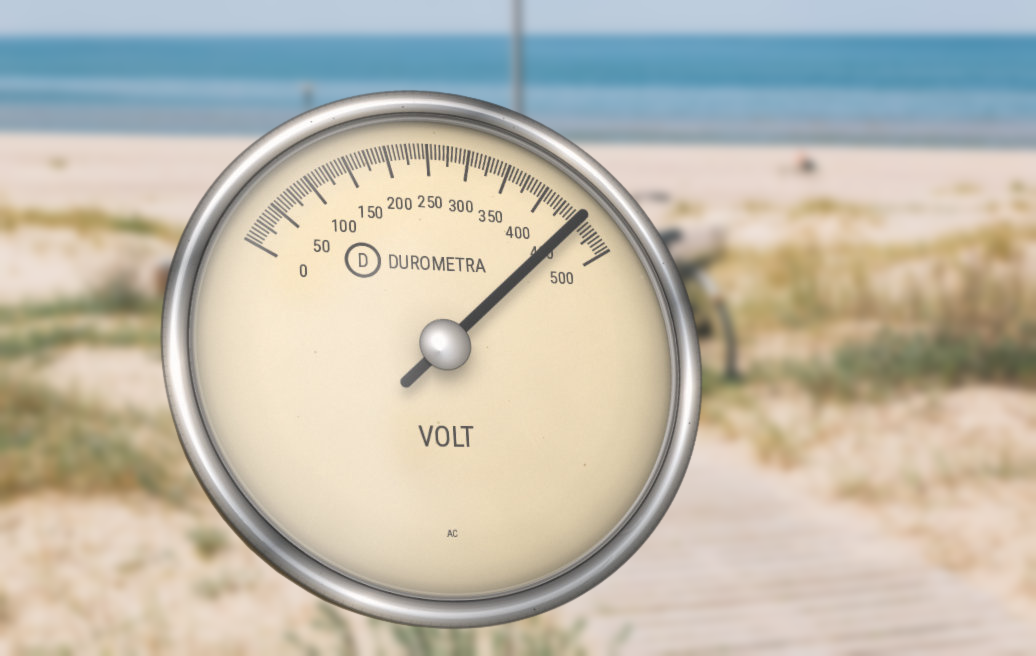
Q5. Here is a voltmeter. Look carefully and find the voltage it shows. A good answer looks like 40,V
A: 450,V
